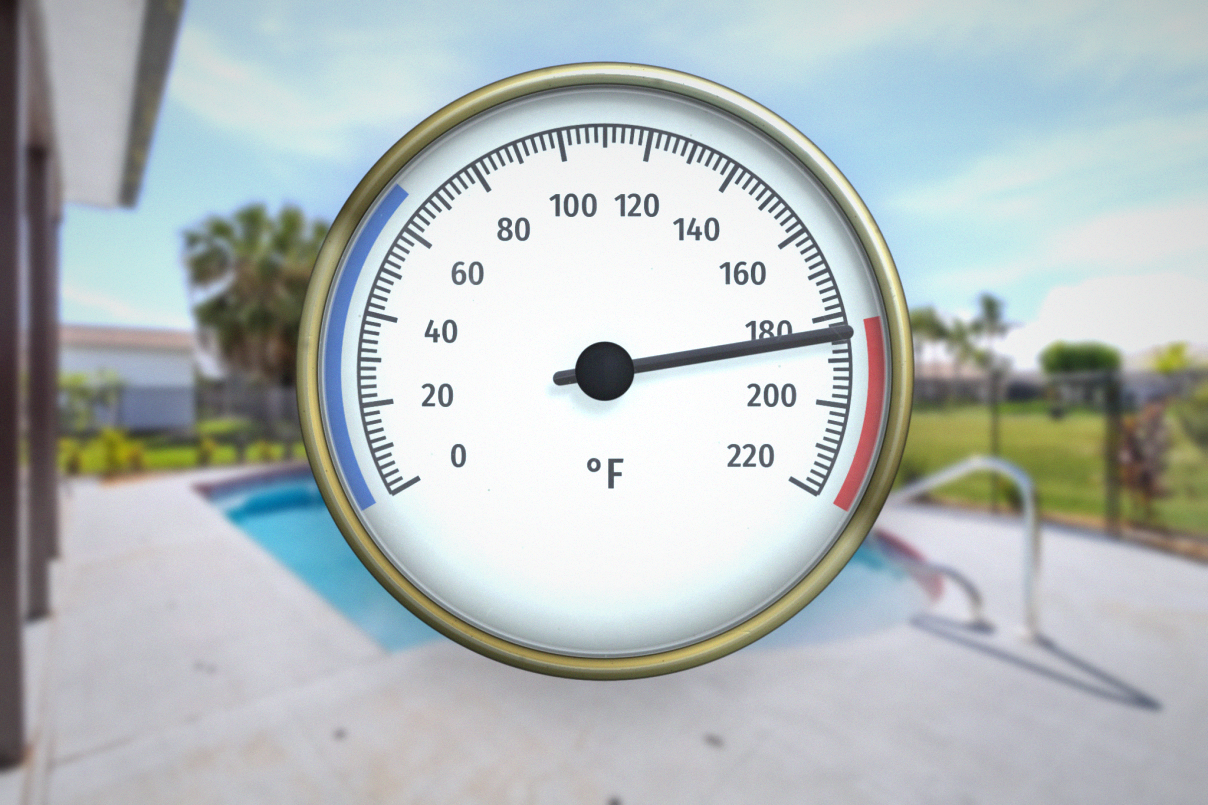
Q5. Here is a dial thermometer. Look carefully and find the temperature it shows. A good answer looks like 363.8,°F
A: 184,°F
